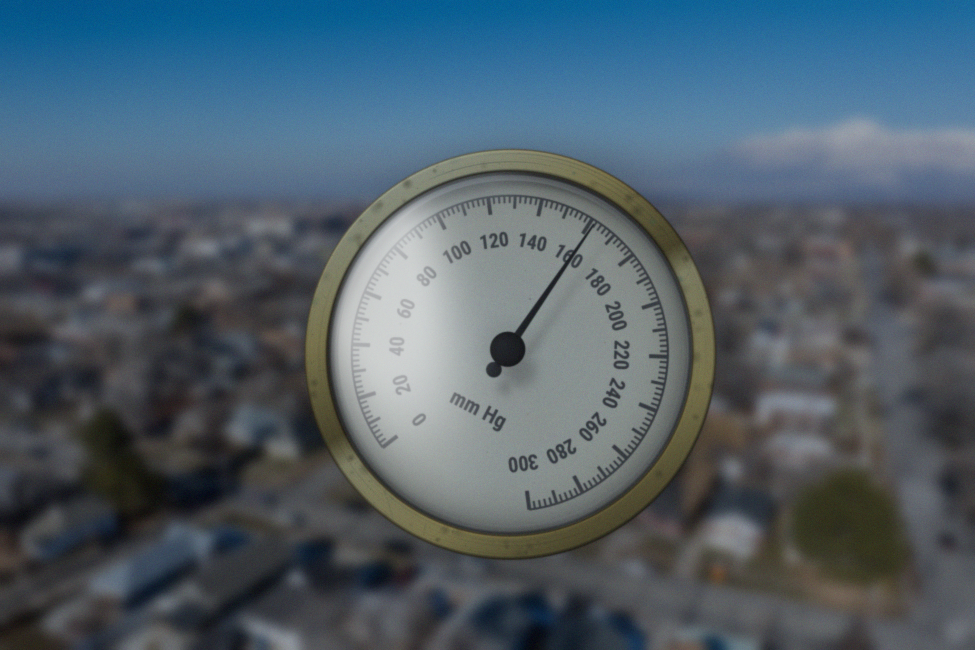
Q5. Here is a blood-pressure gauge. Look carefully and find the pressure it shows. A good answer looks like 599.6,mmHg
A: 162,mmHg
